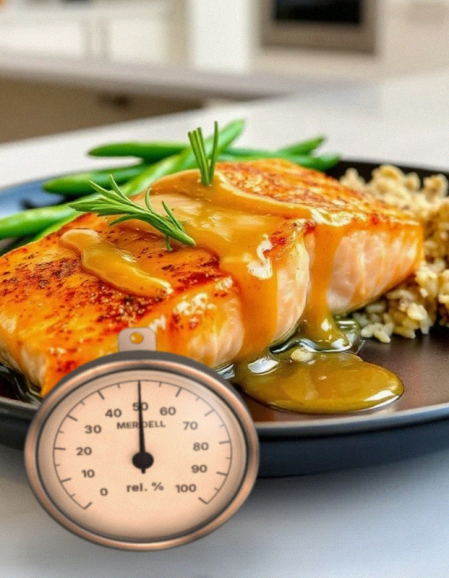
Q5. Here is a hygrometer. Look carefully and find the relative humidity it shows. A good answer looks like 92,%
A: 50,%
